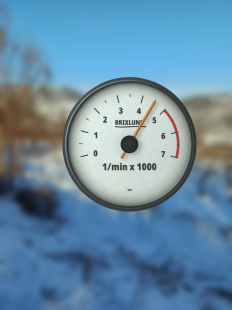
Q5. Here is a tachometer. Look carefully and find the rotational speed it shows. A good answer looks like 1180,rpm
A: 4500,rpm
